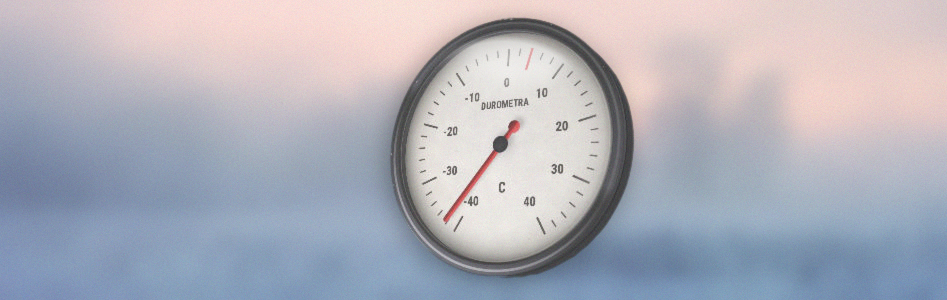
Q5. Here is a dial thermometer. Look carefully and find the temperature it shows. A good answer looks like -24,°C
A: -38,°C
